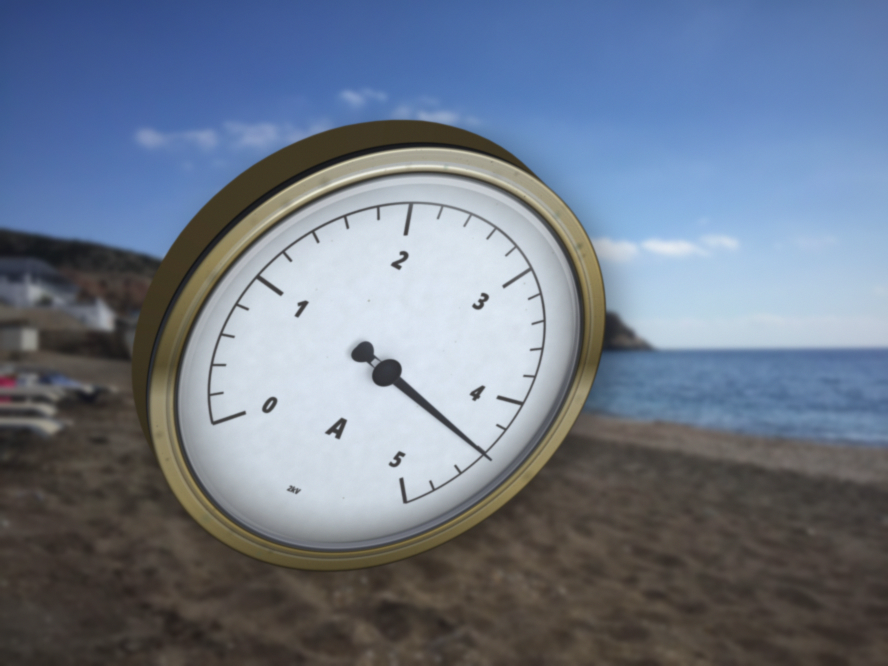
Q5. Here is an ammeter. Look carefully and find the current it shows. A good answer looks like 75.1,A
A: 4.4,A
